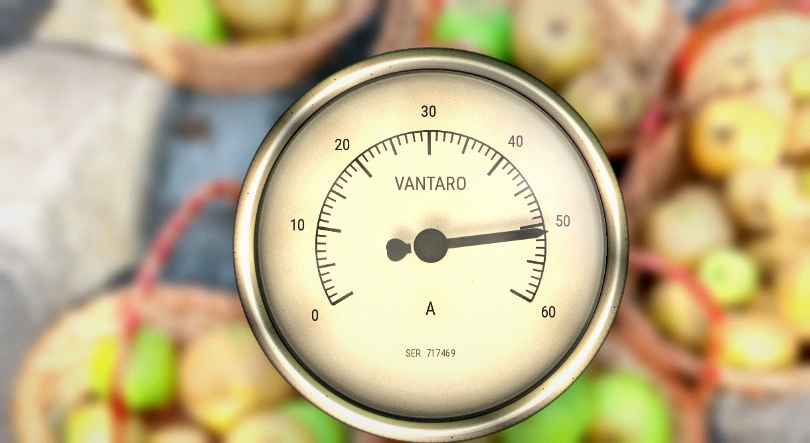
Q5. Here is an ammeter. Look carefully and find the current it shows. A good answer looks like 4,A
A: 51,A
